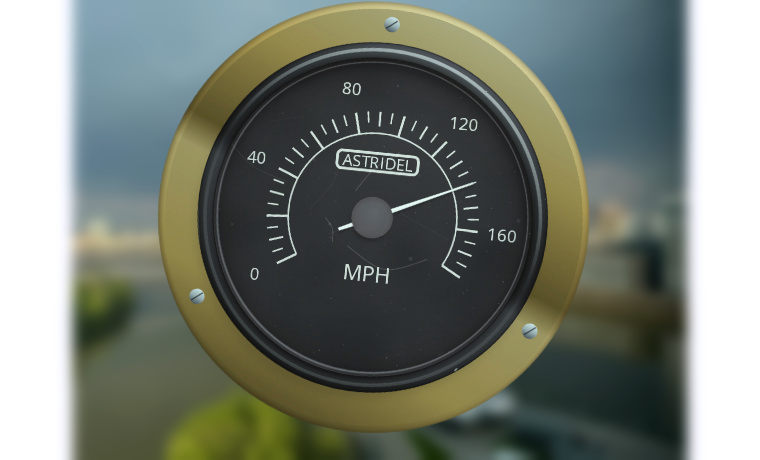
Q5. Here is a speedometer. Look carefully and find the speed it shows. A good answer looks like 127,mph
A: 140,mph
